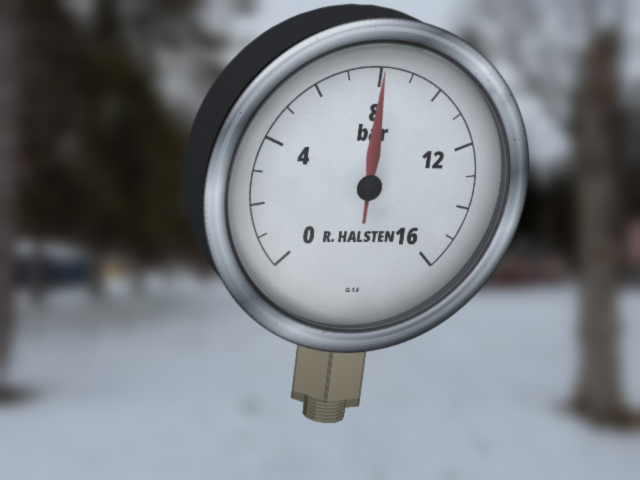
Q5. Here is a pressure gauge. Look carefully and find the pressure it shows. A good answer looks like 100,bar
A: 8,bar
